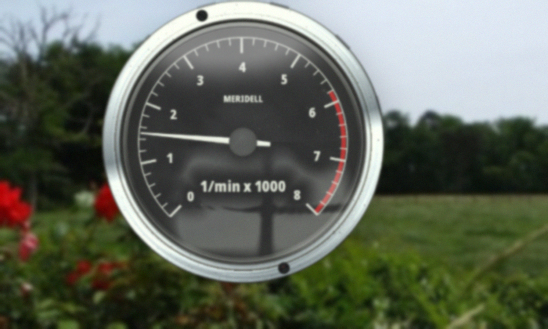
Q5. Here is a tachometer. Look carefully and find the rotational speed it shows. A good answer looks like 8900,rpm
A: 1500,rpm
